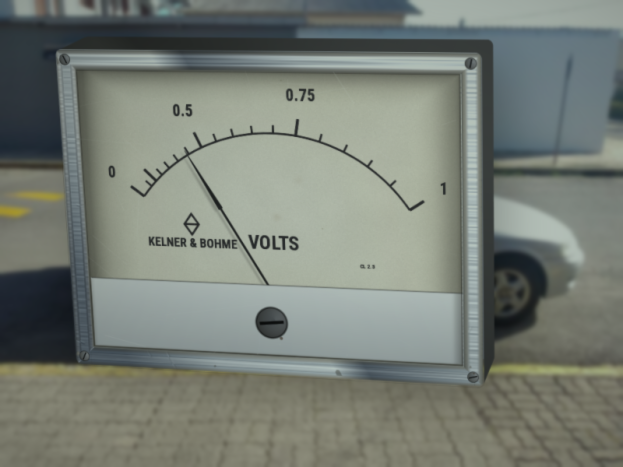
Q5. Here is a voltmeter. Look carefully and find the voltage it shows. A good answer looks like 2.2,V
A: 0.45,V
